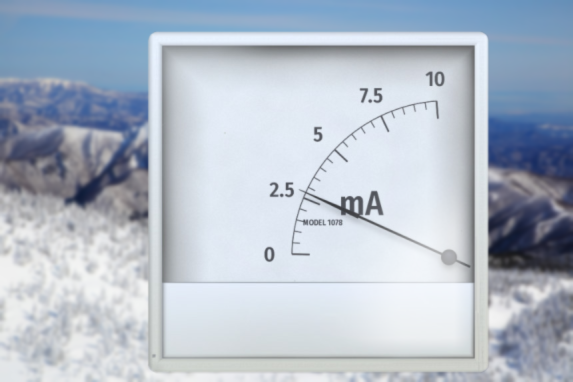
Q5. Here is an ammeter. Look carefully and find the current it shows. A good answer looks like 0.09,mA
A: 2.75,mA
